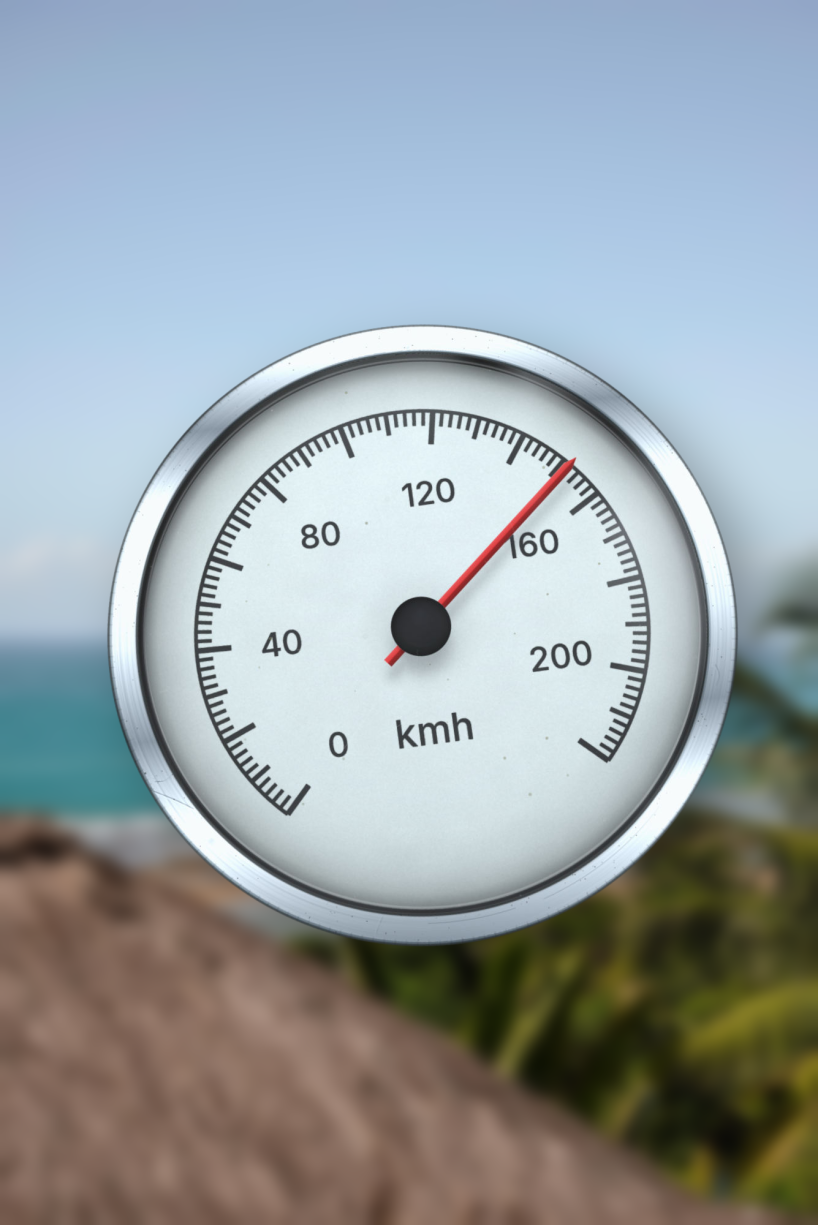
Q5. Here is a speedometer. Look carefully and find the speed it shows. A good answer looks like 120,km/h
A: 152,km/h
